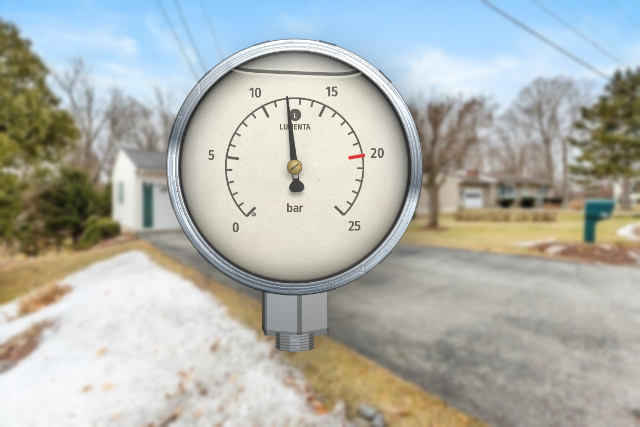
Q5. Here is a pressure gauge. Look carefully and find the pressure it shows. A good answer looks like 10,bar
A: 12,bar
